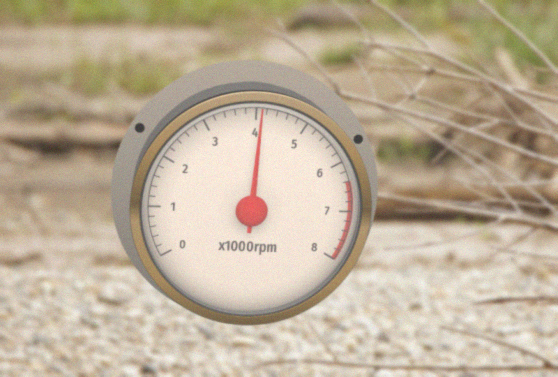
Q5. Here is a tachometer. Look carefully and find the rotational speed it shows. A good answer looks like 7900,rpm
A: 4100,rpm
